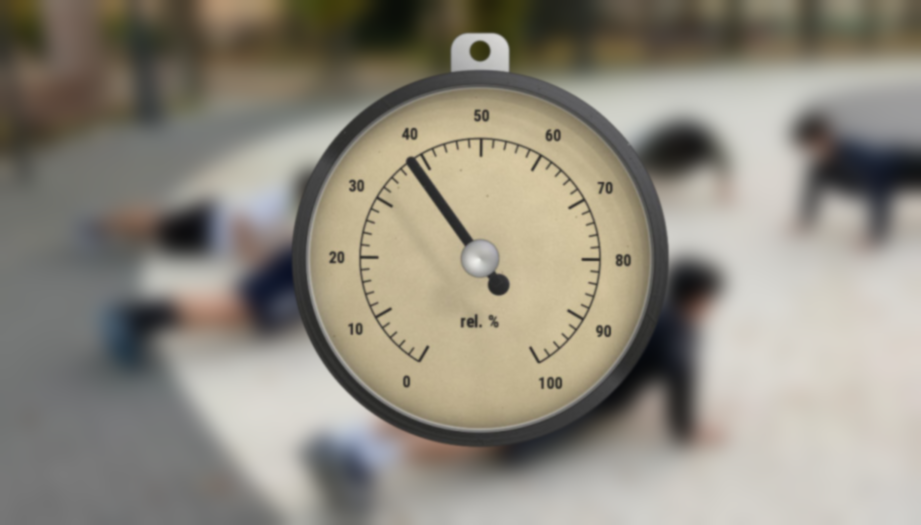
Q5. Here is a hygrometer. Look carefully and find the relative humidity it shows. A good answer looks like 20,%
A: 38,%
